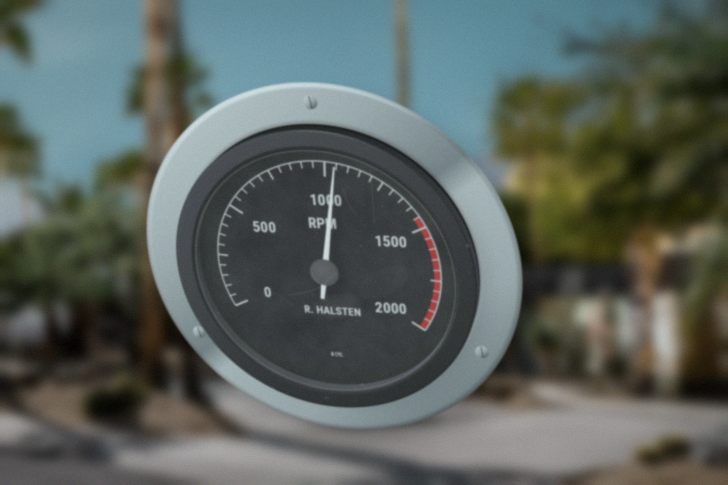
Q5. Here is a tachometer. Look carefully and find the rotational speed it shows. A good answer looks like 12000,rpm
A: 1050,rpm
